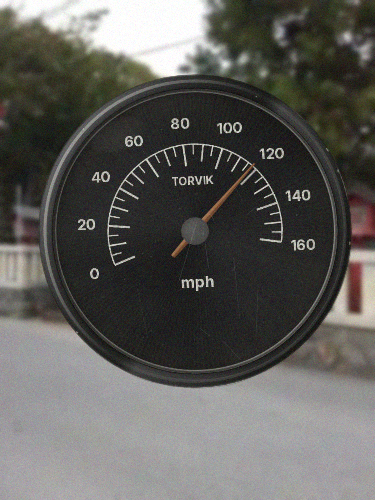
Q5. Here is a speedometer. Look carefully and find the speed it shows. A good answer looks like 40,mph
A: 117.5,mph
